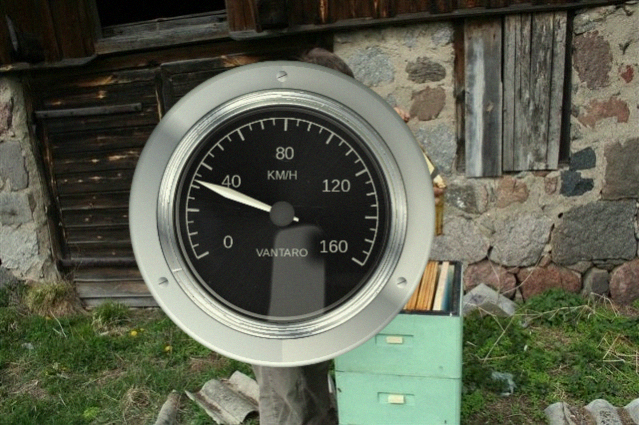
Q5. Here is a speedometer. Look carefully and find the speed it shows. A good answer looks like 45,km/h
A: 32.5,km/h
